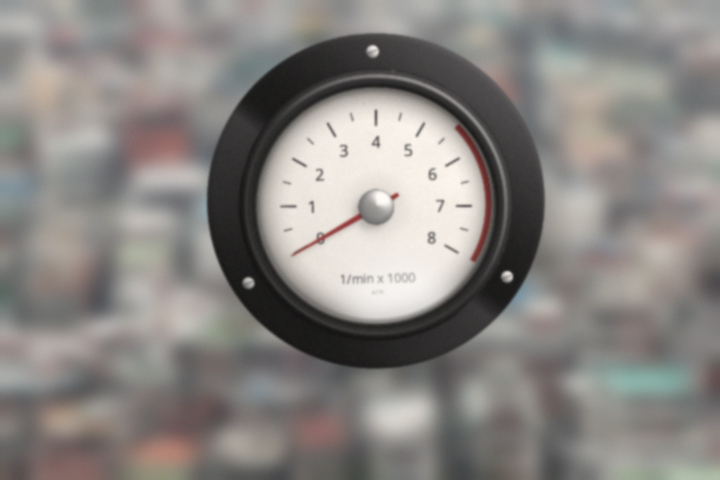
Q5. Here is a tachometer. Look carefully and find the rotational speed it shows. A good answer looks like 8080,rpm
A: 0,rpm
